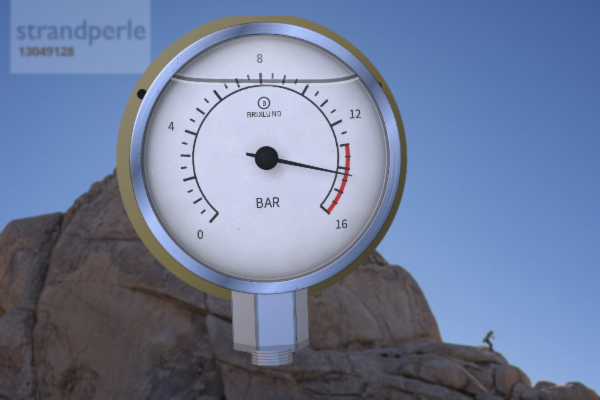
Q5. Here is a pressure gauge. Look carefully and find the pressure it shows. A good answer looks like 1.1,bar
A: 14.25,bar
